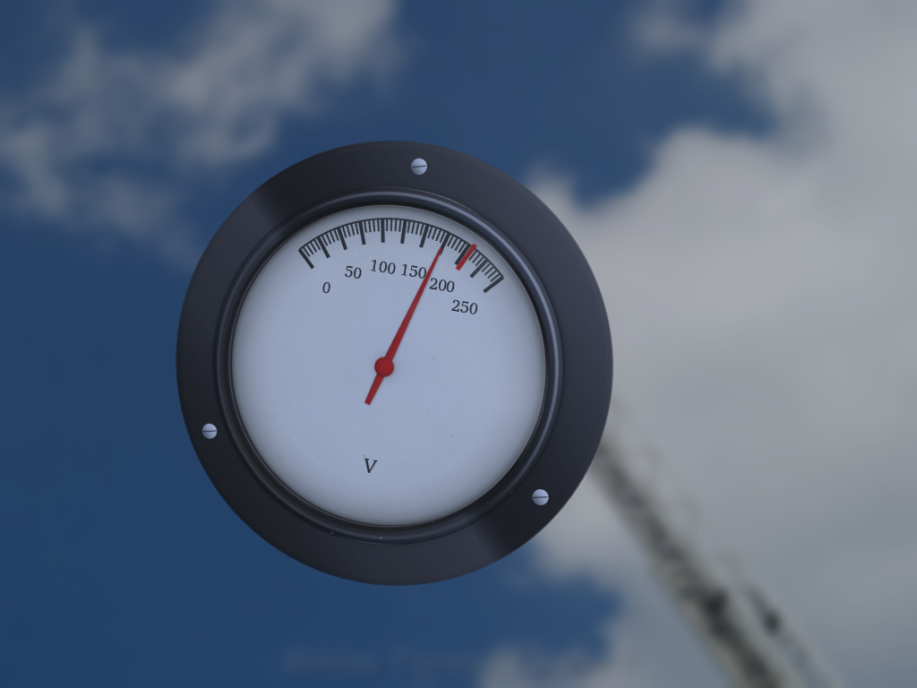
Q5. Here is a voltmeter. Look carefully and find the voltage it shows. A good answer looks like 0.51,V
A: 175,V
